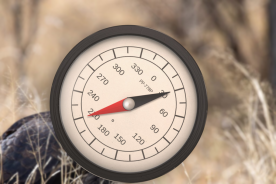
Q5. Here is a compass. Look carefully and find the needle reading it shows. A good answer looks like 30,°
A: 210,°
